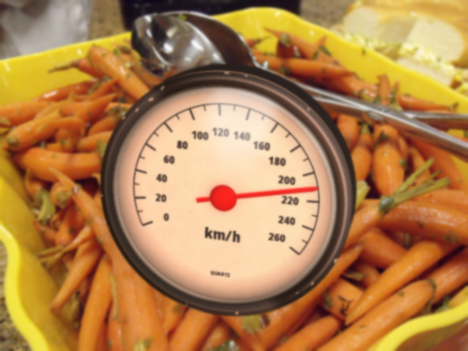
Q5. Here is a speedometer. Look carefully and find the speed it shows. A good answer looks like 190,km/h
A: 210,km/h
